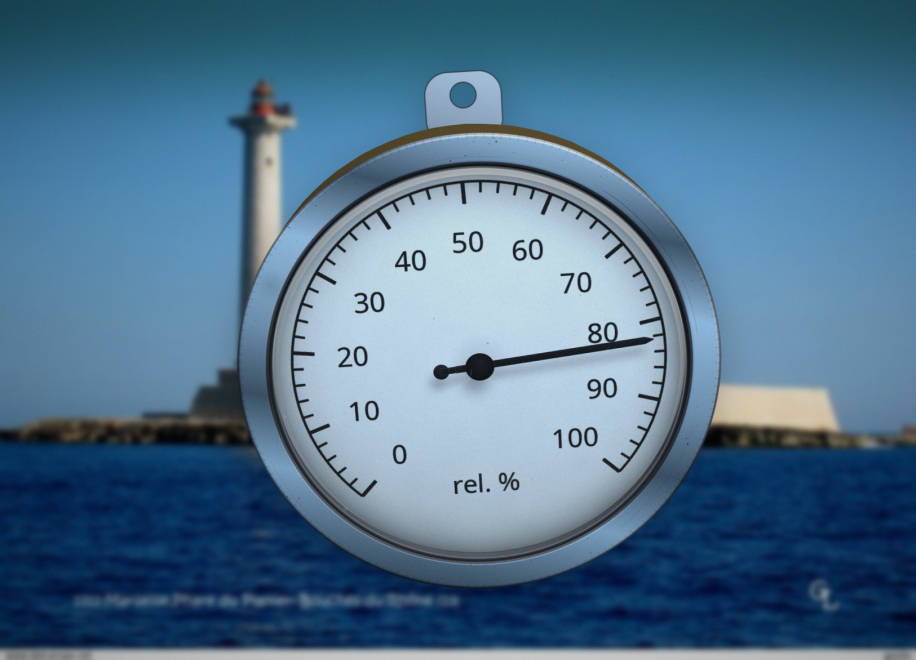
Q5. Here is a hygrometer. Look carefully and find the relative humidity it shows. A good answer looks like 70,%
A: 82,%
